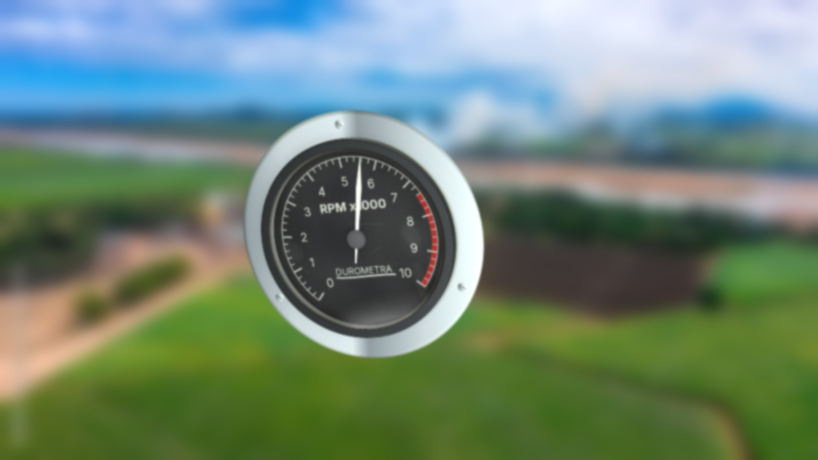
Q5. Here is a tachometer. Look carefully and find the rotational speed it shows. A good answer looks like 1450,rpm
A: 5600,rpm
